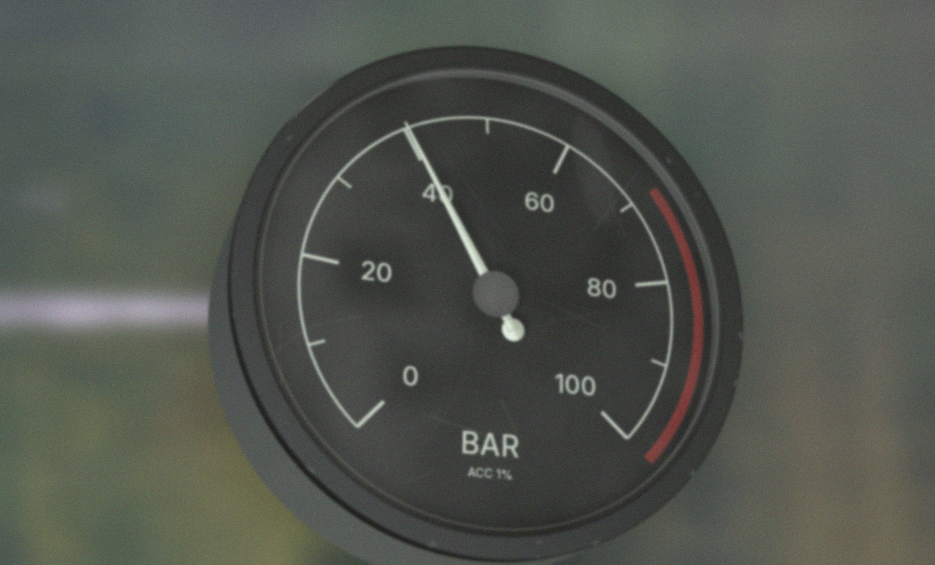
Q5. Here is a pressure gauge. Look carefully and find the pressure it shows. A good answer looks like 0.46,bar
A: 40,bar
